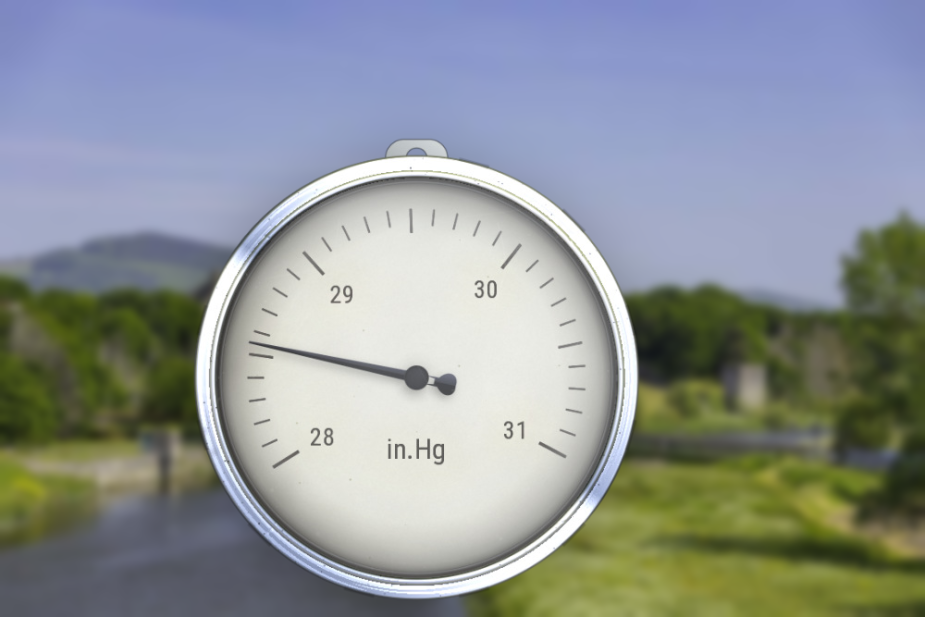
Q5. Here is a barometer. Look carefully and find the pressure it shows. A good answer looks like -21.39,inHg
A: 28.55,inHg
